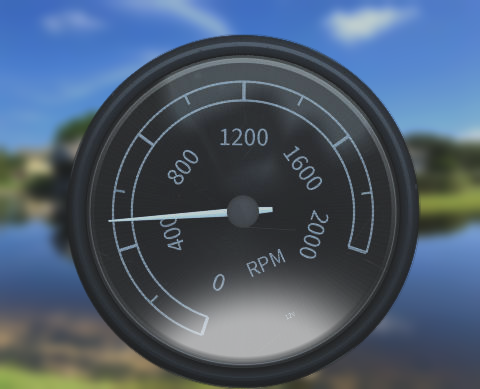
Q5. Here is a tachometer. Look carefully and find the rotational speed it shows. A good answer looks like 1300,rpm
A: 500,rpm
